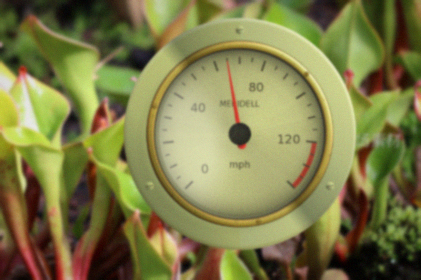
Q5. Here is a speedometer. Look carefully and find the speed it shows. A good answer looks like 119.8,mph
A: 65,mph
